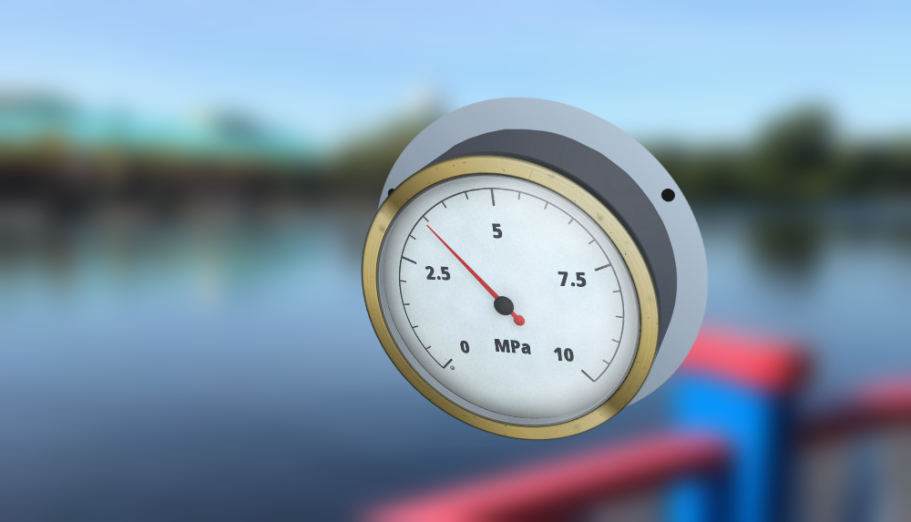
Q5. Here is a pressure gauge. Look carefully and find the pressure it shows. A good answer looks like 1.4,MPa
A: 3.5,MPa
